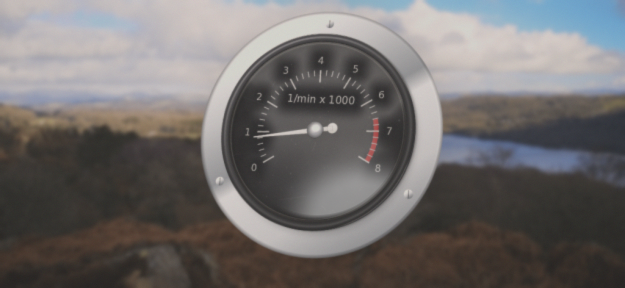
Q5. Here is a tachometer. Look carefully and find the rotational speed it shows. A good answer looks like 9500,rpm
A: 800,rpm
